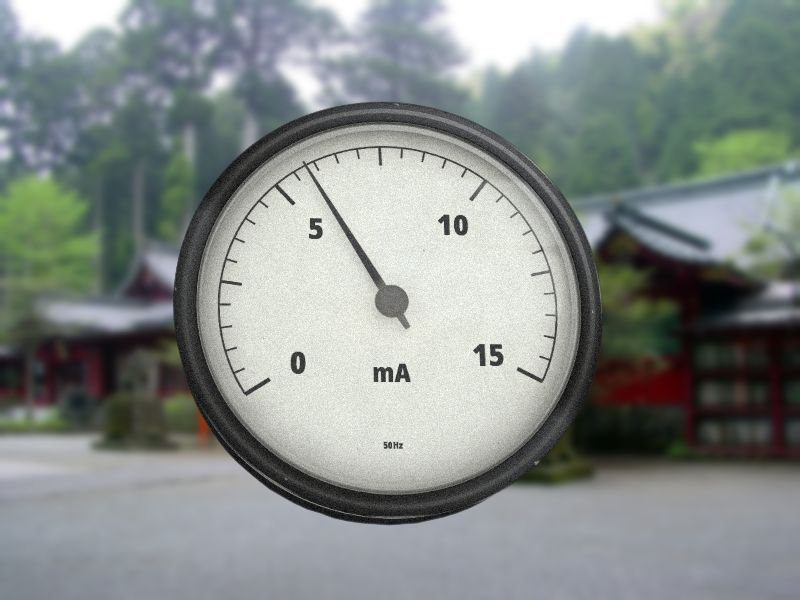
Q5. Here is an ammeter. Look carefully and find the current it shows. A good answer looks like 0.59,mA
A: 5.75,mA
